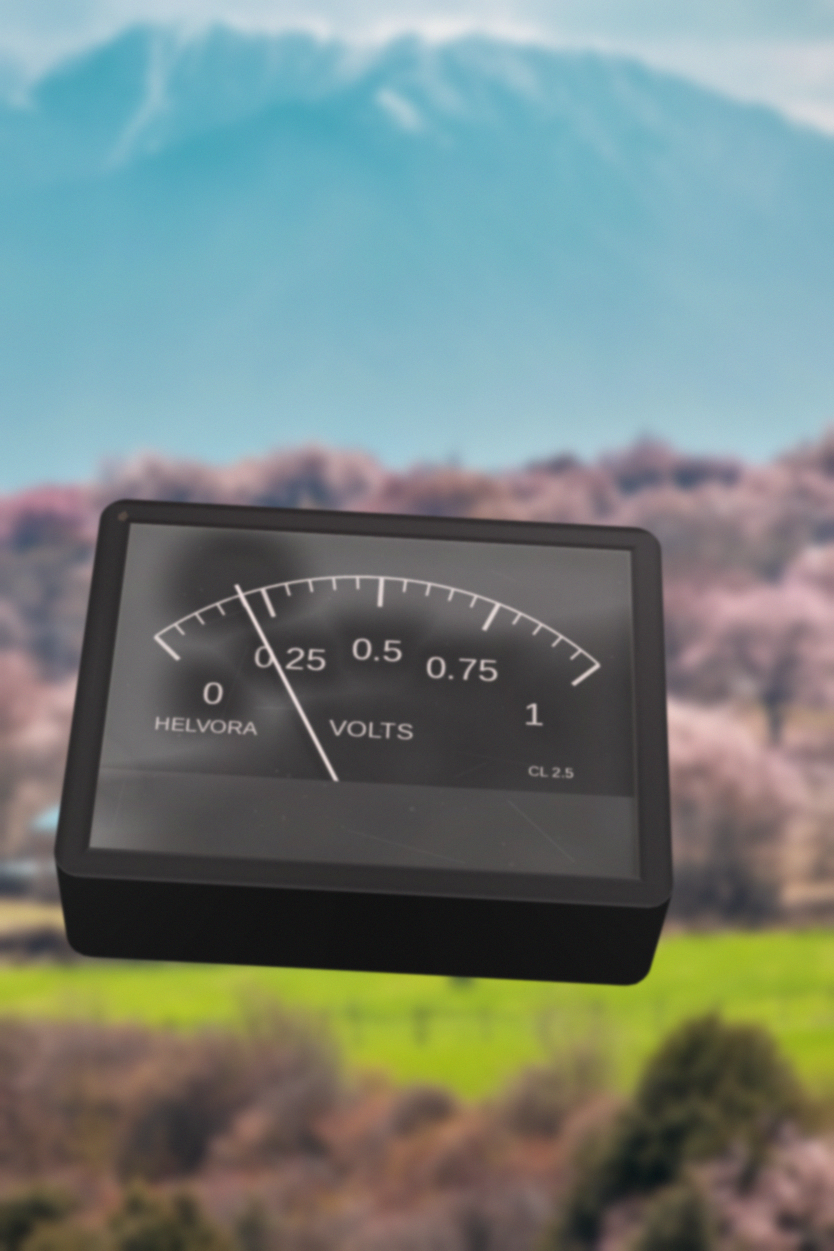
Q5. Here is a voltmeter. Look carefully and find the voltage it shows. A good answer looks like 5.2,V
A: 0.2,V
